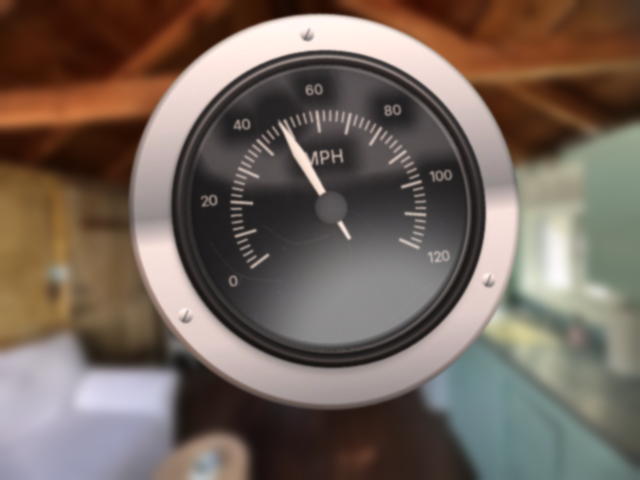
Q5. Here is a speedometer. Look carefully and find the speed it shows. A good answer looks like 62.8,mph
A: 48,mph
